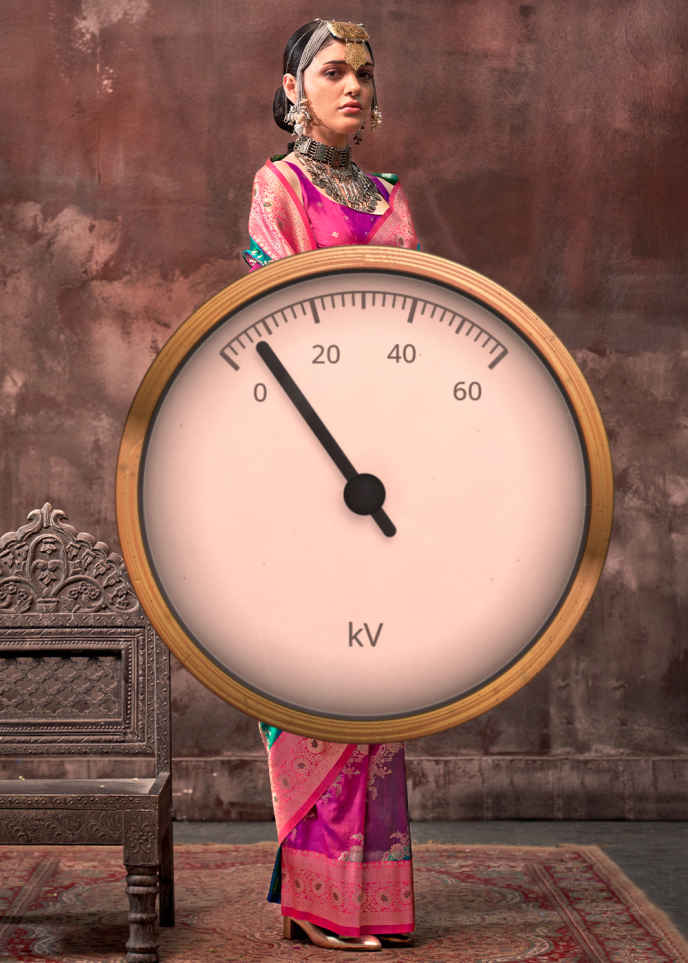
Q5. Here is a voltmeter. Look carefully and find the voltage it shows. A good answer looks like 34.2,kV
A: 7,kV
